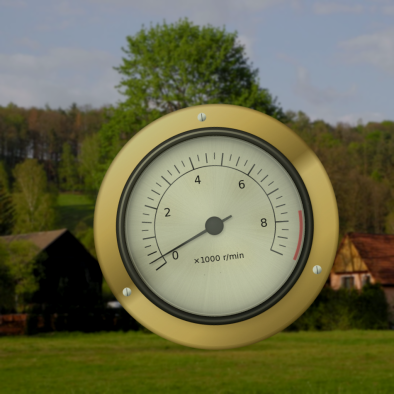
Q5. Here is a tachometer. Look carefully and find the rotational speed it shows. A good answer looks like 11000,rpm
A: 250,rpm
